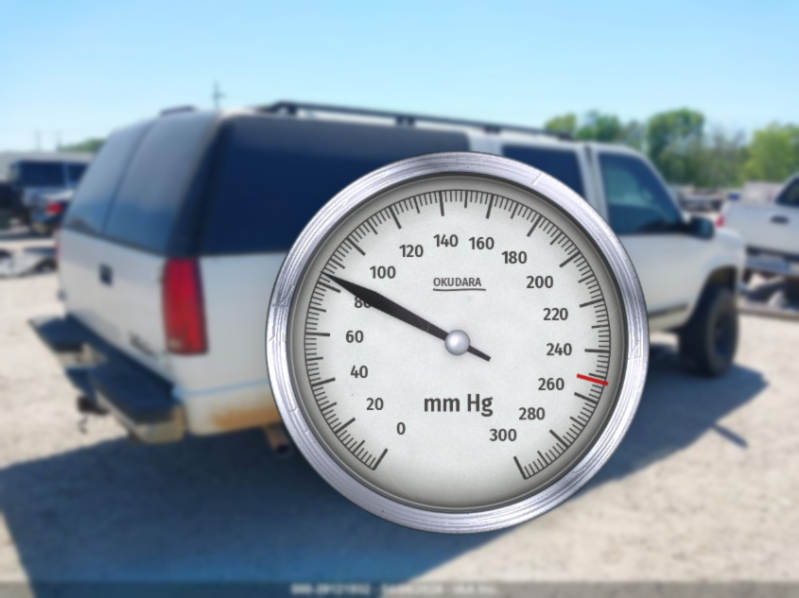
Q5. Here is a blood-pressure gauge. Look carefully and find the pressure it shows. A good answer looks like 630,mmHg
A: 84,mmHg
